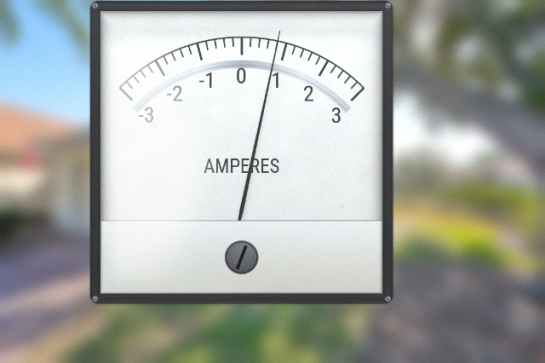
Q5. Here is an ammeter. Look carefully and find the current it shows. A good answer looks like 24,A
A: 0.8,A
